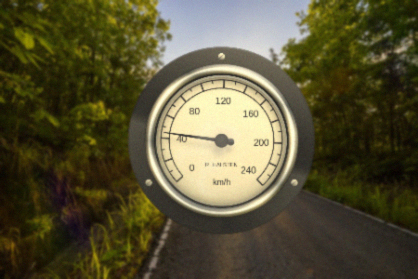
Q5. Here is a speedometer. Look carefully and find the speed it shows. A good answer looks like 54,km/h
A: 45,km/h
